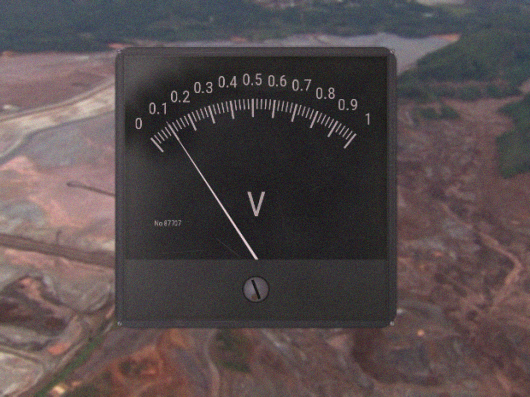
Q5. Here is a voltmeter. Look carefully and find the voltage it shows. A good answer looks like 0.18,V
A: 0.1,V
